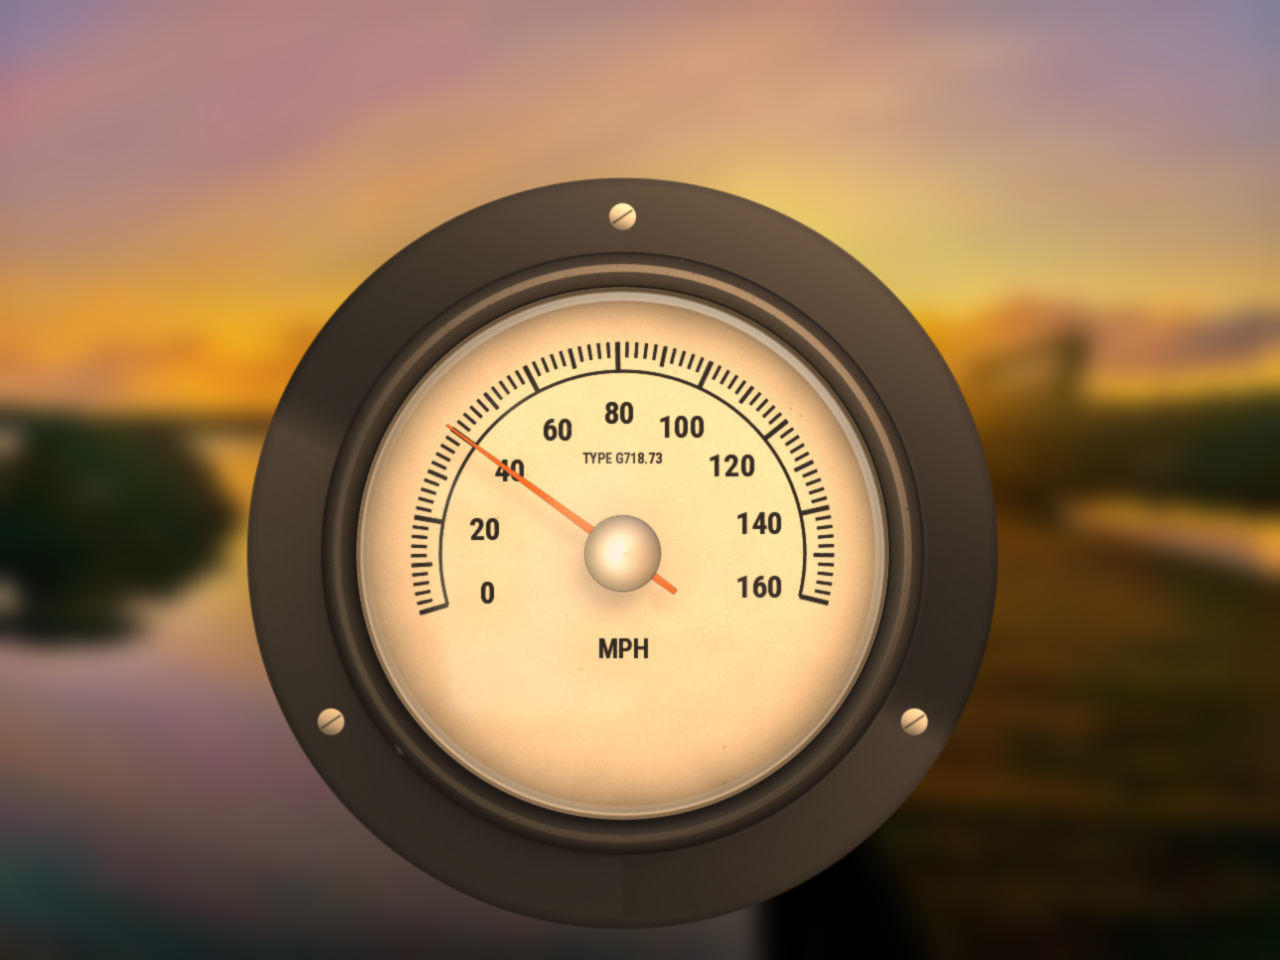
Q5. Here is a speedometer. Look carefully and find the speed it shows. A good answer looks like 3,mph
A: 40,mph
